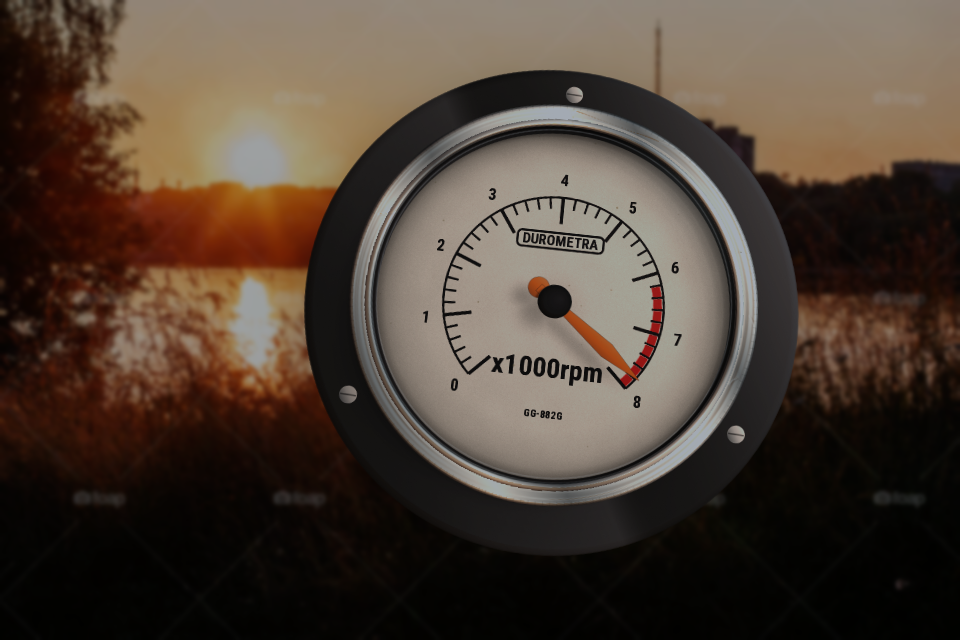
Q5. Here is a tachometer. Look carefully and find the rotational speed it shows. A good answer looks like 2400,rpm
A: 7800,rpm
